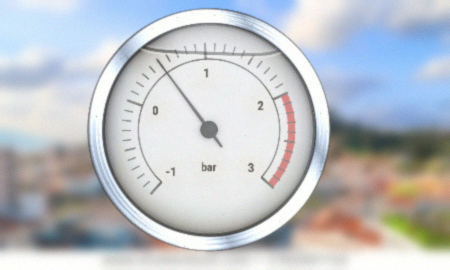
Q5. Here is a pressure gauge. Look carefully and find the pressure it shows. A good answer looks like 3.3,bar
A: 0.5,bar
